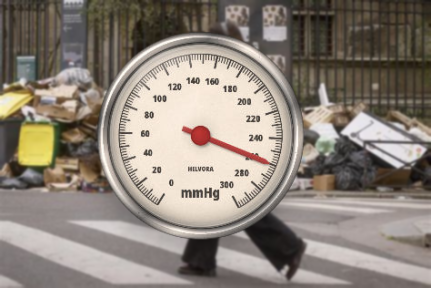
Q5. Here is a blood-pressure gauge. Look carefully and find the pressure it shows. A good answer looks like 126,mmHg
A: 260,mmHg
